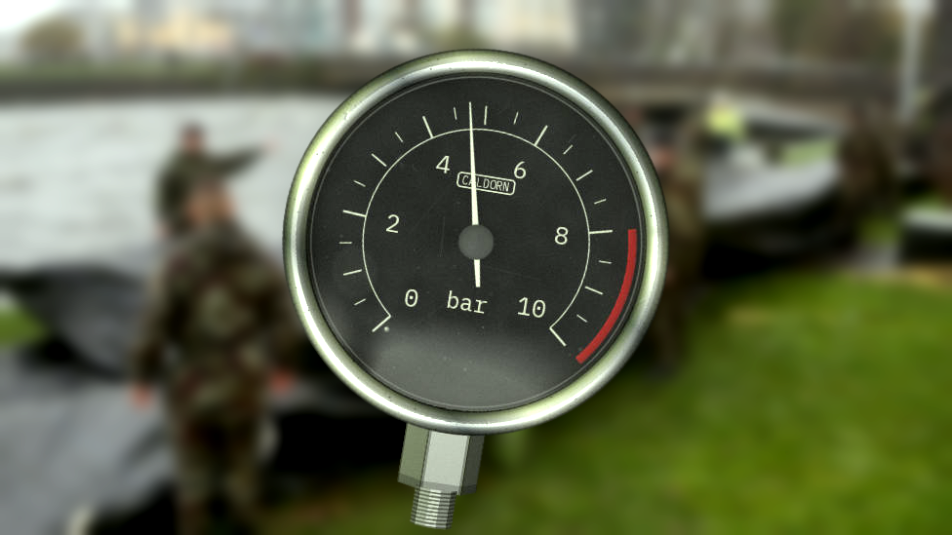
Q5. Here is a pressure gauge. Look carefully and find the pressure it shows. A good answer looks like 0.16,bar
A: 4.75,bar
